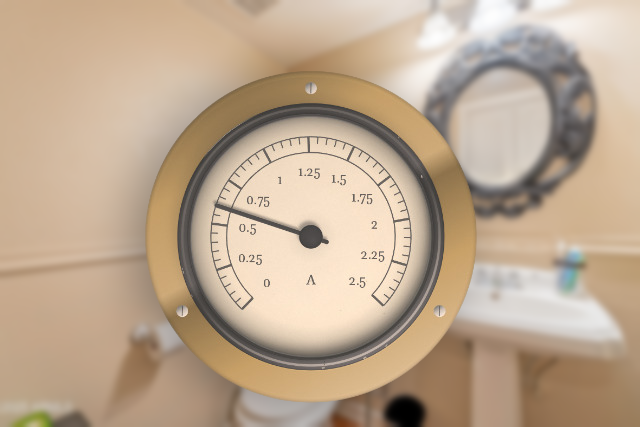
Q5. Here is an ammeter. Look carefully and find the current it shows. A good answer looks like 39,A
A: 0.6,A
